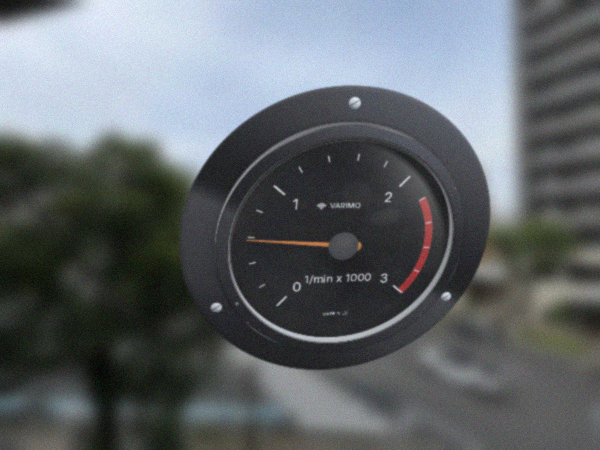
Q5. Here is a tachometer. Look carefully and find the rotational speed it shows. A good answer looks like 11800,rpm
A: 600,rpm
